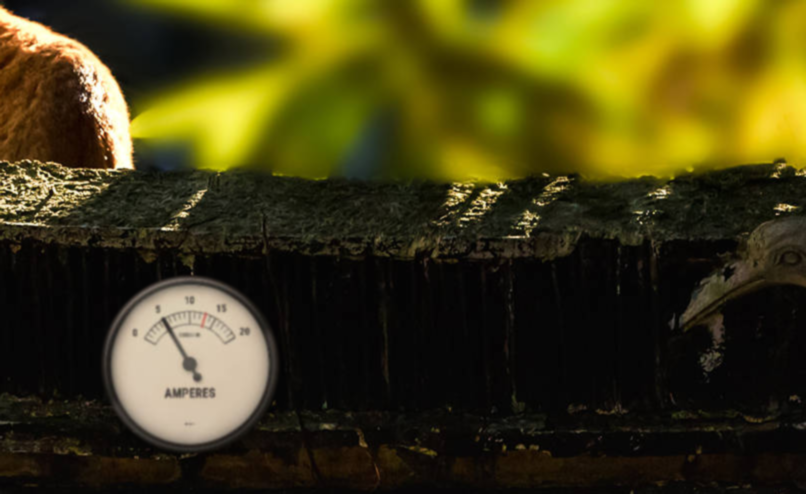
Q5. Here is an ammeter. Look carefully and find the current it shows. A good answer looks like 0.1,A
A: 5,A
